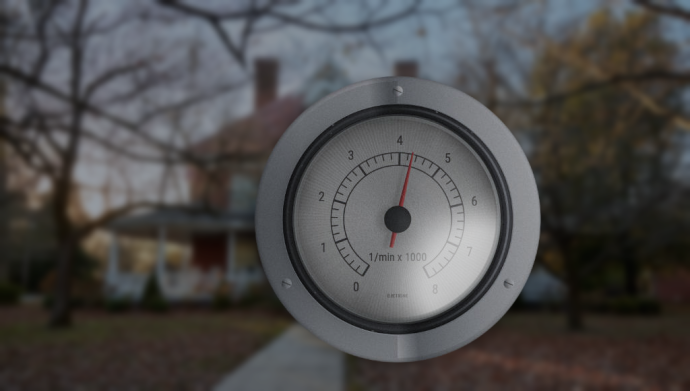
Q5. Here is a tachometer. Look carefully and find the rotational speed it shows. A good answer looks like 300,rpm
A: 4300,rpm
